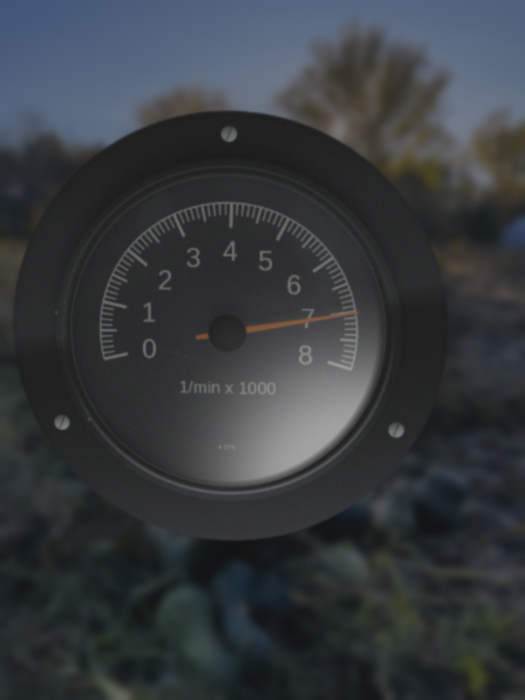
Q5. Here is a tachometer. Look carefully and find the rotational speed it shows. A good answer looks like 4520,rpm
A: 7000,rpm
